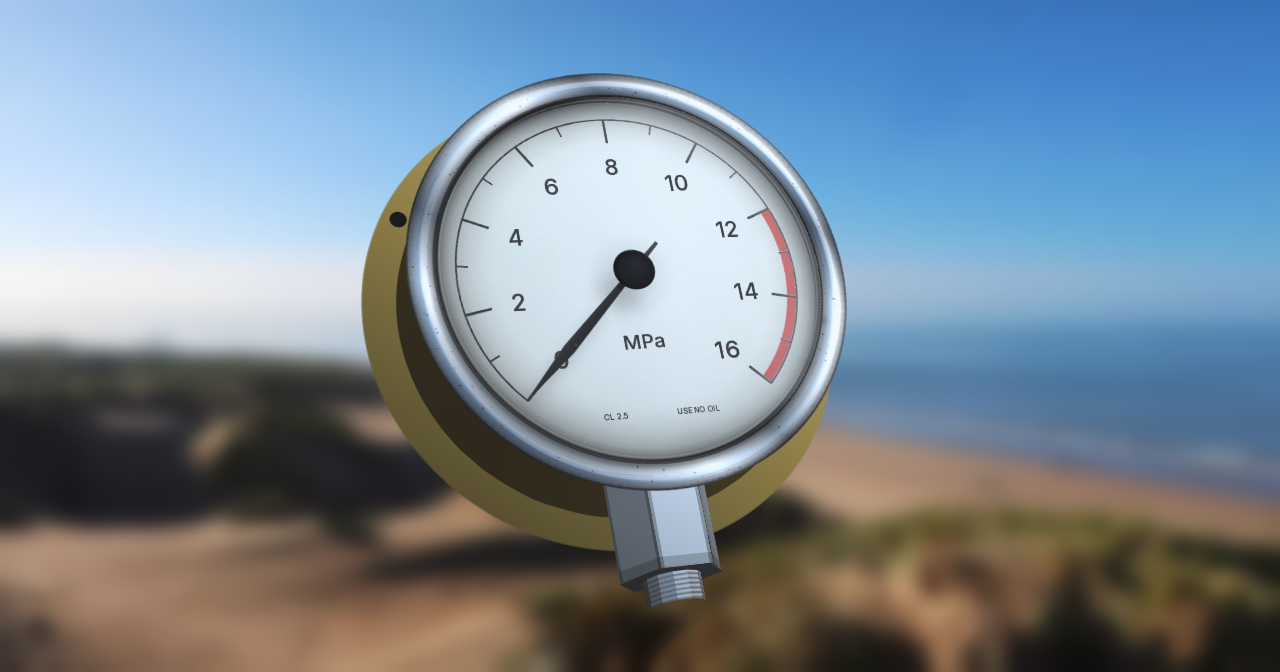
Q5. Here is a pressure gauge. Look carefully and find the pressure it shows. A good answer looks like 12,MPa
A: 0,MPa
